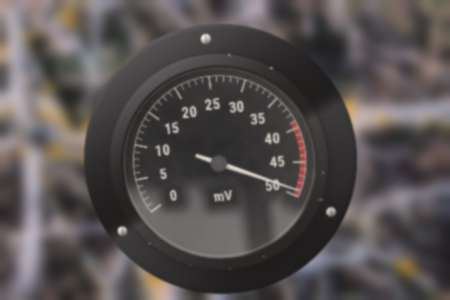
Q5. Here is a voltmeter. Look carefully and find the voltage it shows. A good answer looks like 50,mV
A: 49,mV
